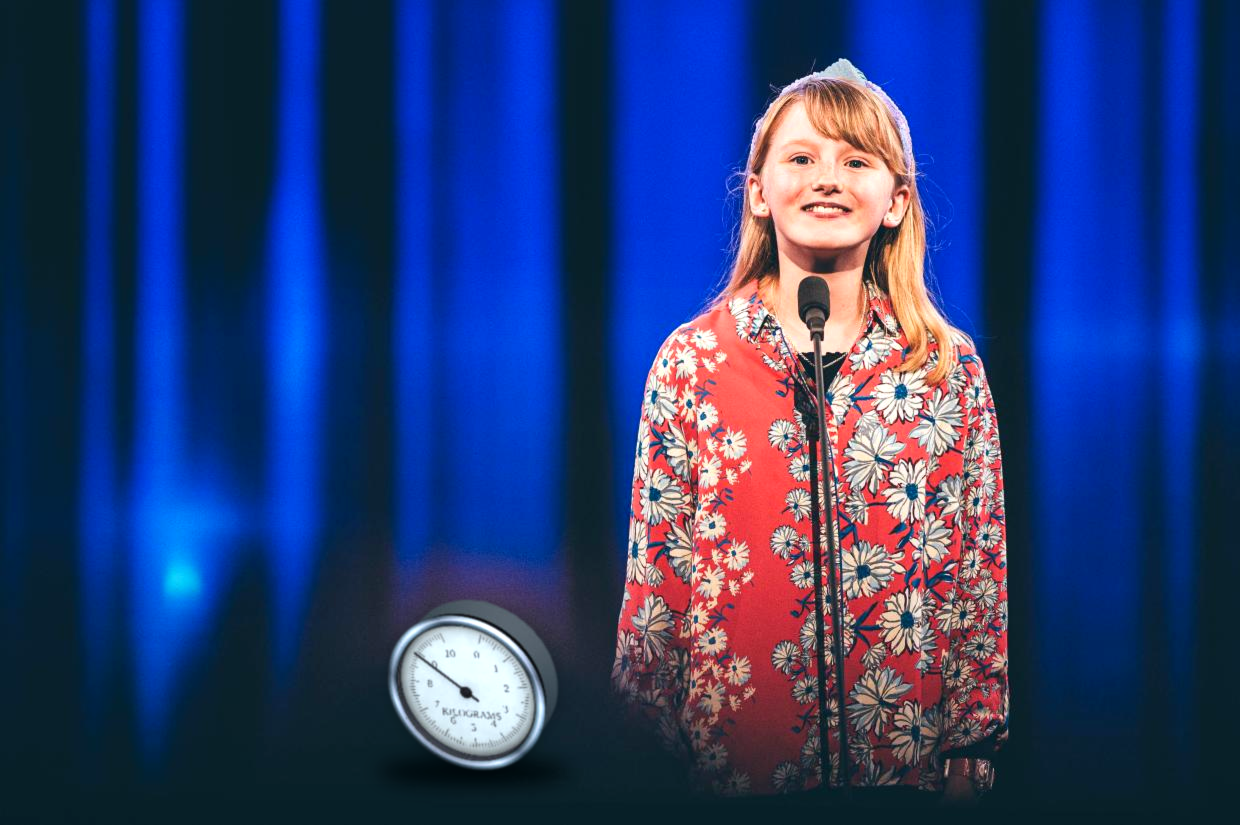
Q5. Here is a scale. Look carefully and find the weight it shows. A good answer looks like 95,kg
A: 9,kg
